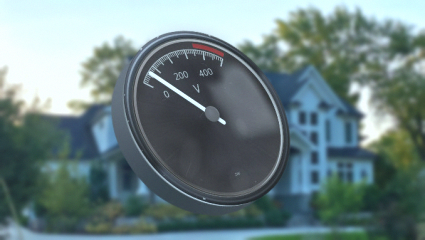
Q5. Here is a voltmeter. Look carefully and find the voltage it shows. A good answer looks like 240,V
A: 50,V
